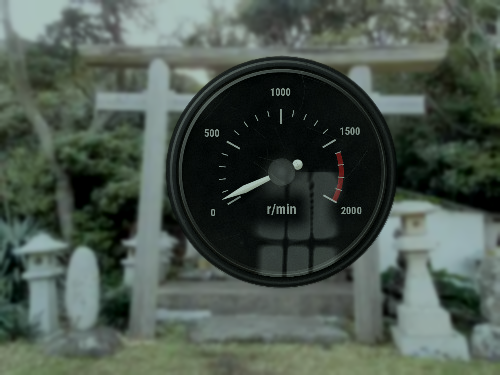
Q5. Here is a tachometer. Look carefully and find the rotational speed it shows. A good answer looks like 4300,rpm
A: 50,rpm
